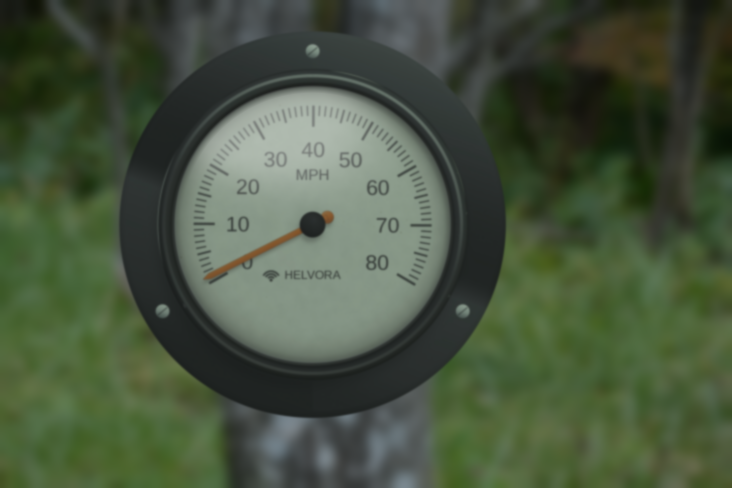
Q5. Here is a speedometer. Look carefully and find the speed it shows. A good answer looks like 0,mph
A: 1,mph
